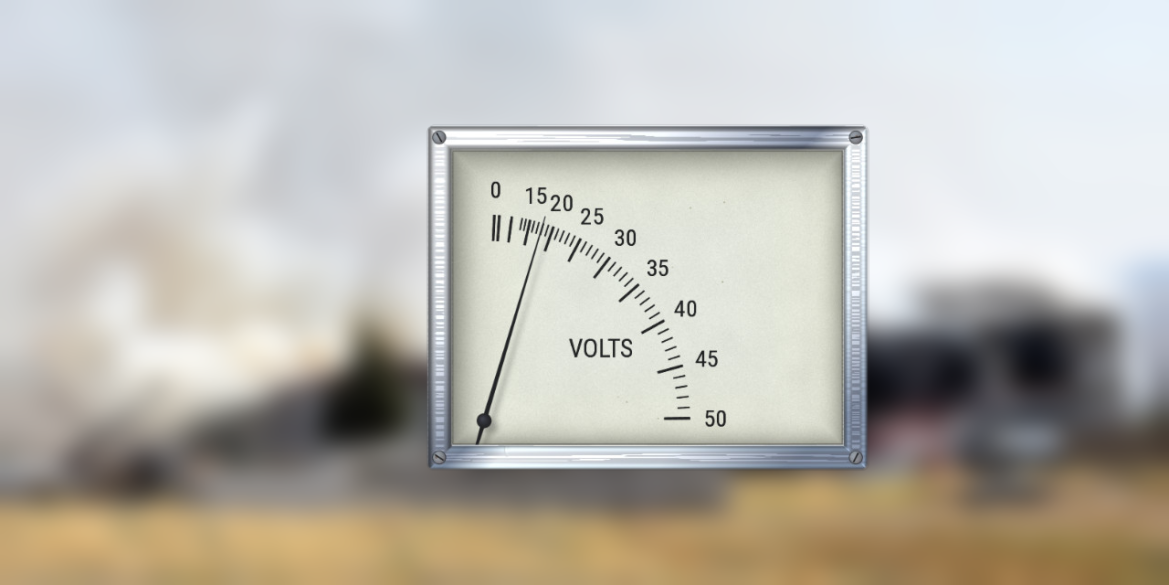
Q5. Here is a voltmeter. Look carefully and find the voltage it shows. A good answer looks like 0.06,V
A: 18,V
